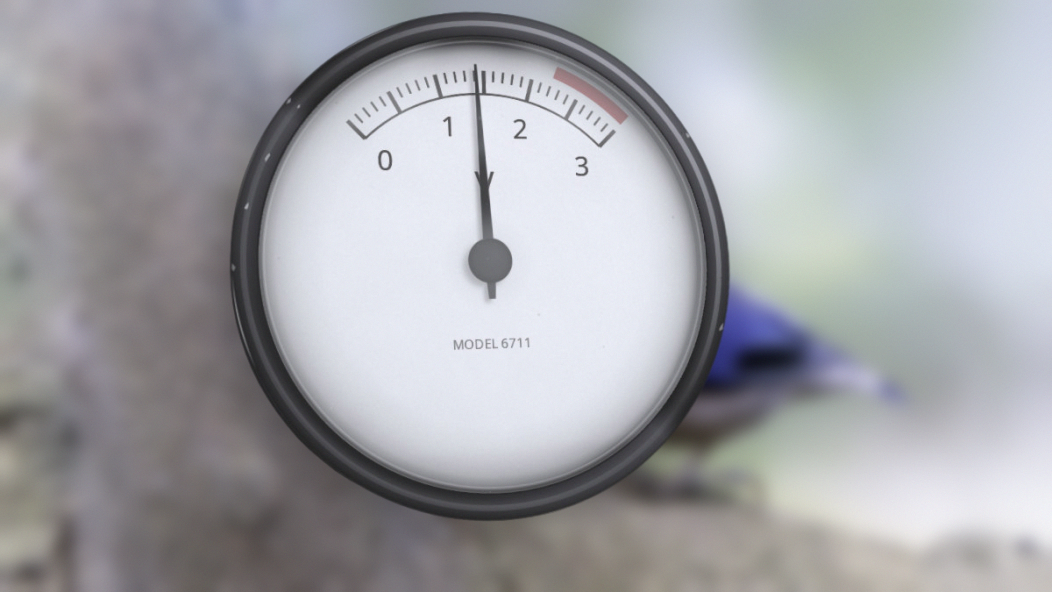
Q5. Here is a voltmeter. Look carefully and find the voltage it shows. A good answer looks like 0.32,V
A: 1.4,V
